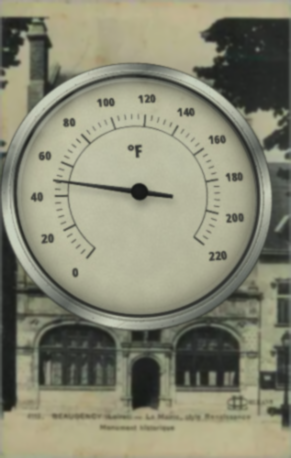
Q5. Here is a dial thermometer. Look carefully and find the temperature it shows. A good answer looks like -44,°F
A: 48,°F
